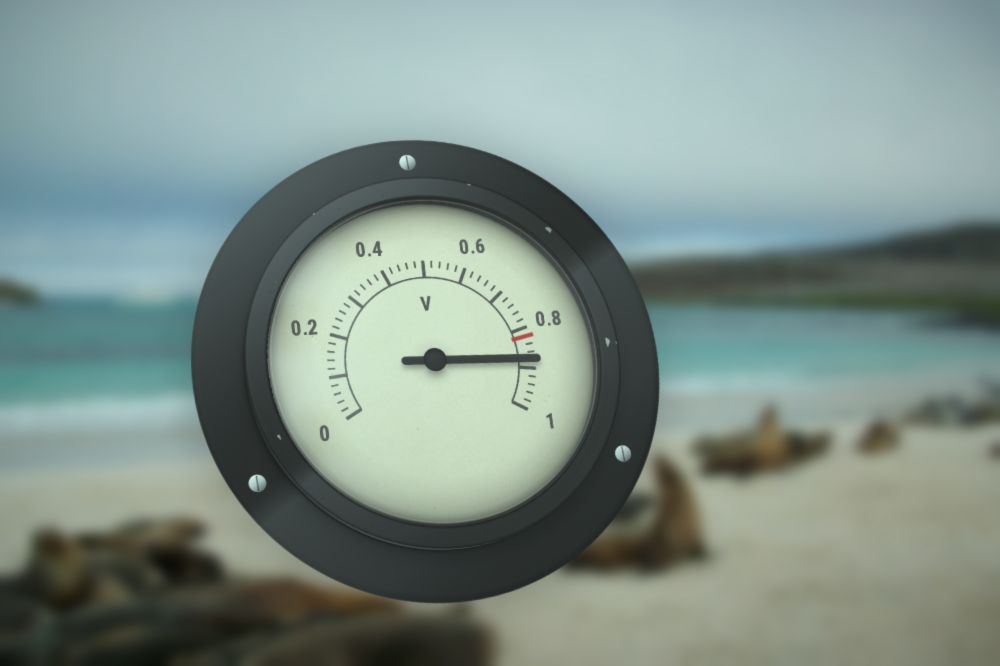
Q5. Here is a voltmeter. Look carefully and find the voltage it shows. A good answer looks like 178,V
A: 0.88,V
